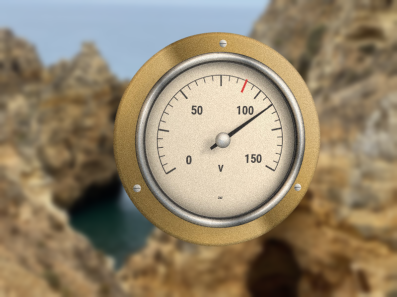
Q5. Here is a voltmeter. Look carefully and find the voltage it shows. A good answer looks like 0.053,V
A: 110,V
